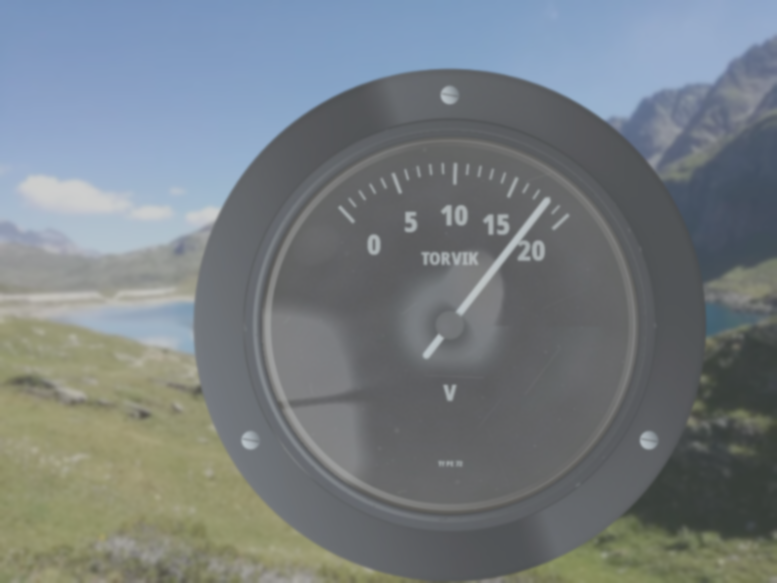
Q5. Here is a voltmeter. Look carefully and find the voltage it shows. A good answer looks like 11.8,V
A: 18,V
